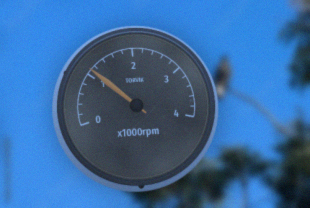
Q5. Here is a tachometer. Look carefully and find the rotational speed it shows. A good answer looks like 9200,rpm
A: 1100,rpm
